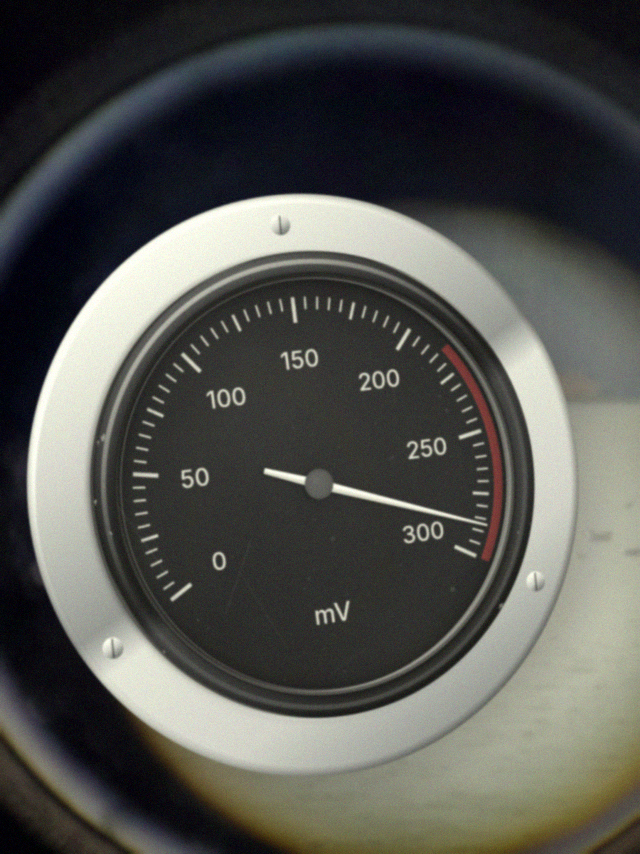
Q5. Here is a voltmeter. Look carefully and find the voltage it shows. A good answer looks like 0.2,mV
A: 287.5,mV
